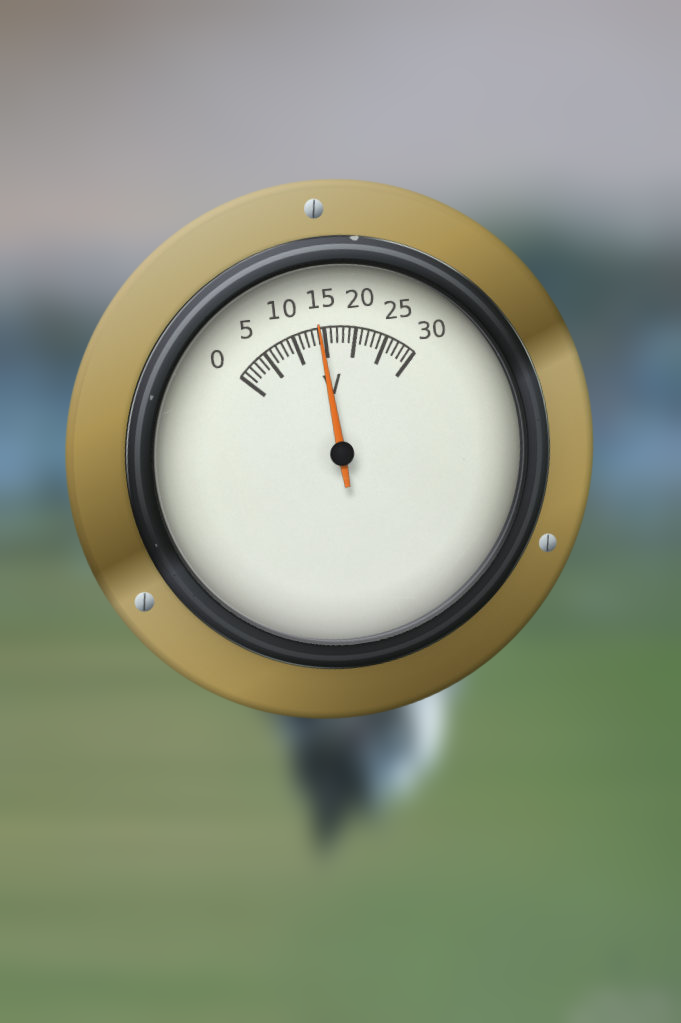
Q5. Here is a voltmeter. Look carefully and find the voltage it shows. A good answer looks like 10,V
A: 14,V
